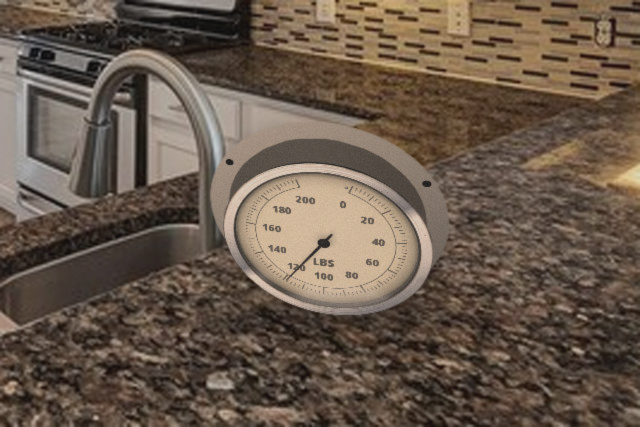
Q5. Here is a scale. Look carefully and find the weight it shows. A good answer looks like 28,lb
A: 120,lb
